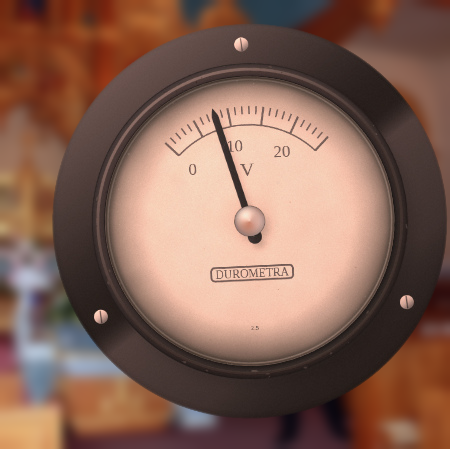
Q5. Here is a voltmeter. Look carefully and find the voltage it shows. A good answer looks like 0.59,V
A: 8,V
